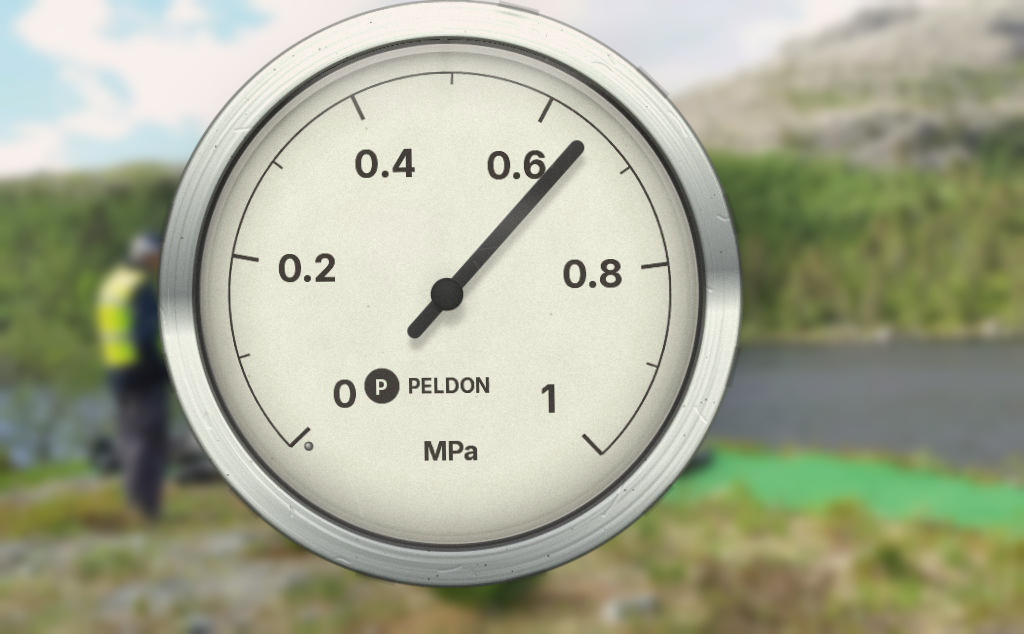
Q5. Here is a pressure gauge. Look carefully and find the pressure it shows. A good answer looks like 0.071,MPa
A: 0.65,MPa
